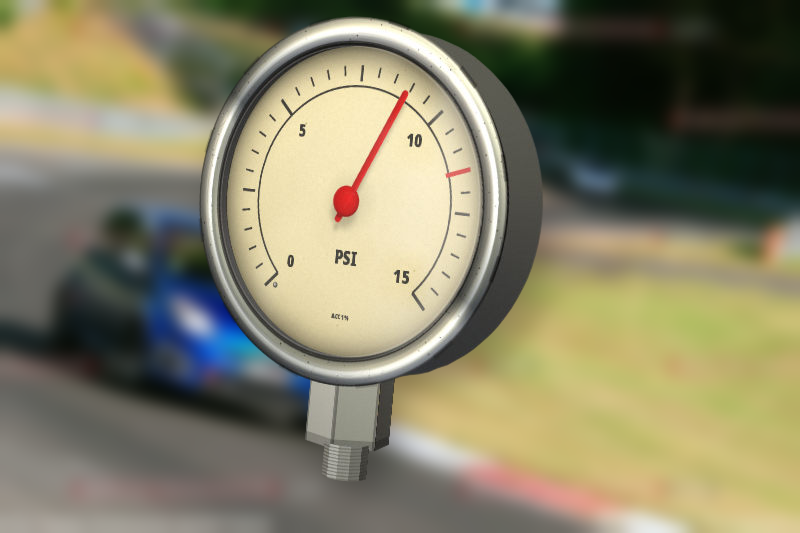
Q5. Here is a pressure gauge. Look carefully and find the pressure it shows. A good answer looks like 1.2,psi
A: 9,psi
